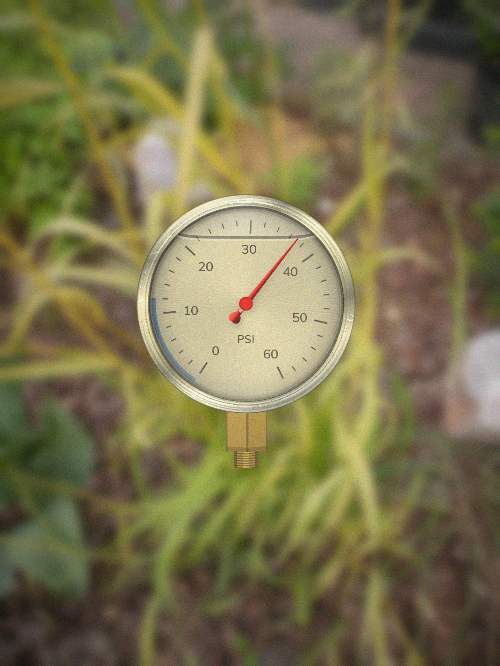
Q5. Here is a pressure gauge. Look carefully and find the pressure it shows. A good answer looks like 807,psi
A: 37,psi
